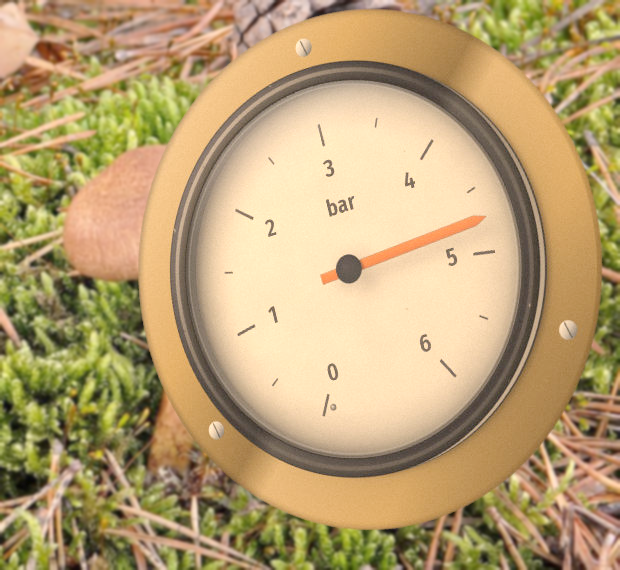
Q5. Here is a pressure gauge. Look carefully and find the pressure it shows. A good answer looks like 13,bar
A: 4.75,bar
